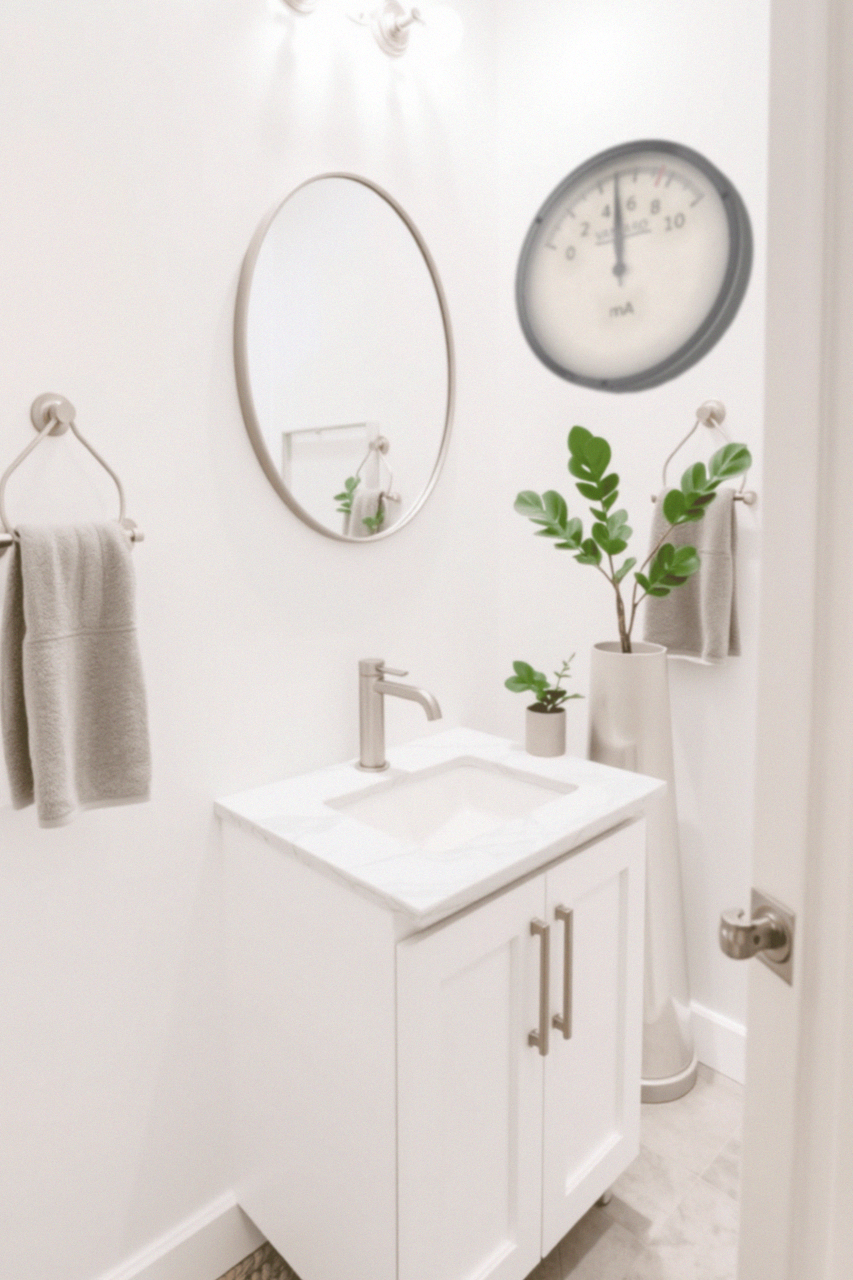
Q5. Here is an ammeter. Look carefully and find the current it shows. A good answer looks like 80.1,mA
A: 5,mA
